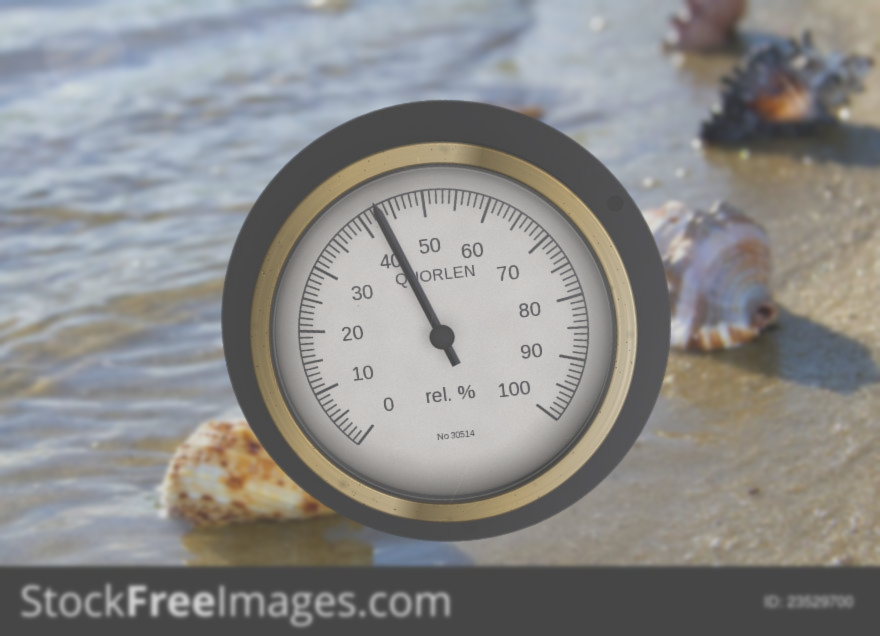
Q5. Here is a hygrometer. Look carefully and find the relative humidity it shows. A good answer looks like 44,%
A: 43,%
